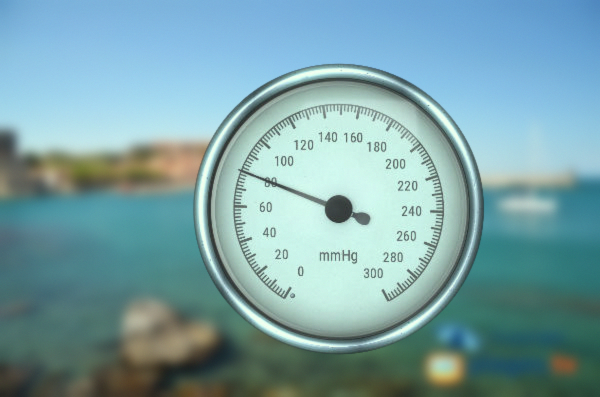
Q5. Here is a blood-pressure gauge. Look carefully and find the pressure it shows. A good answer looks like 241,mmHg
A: 80,mmHg
